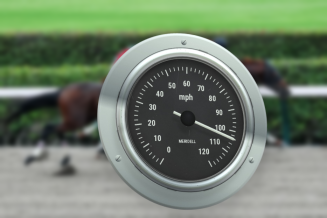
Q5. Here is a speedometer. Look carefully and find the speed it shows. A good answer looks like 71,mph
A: 104,mph
